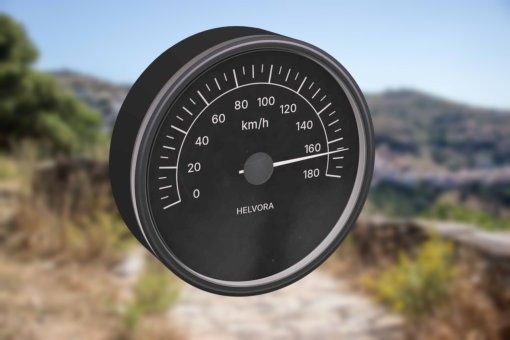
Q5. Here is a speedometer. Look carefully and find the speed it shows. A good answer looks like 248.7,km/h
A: 165,km/h
